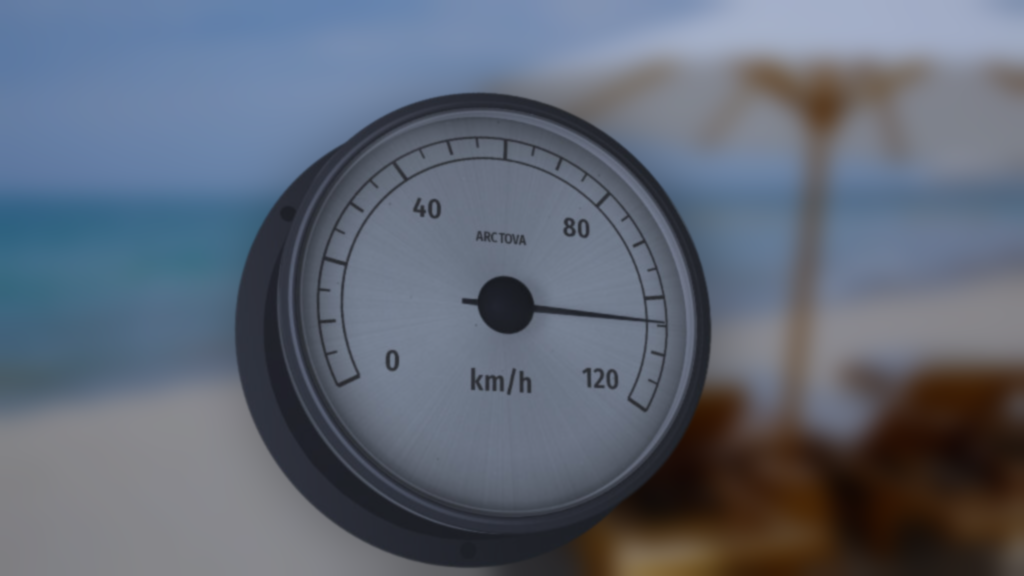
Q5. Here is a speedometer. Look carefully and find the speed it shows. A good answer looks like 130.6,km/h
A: 105,km/h
